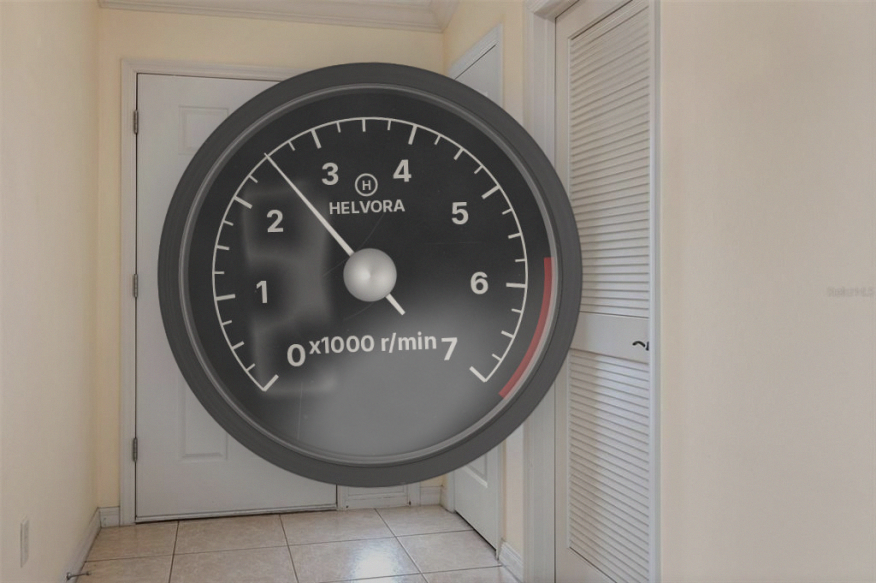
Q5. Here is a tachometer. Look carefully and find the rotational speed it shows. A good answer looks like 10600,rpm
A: 2500,rpm
